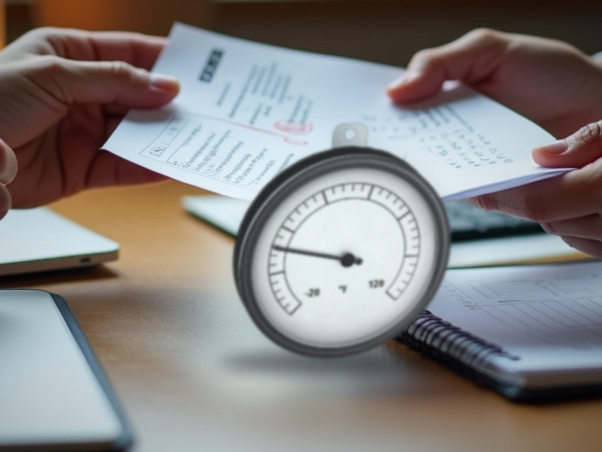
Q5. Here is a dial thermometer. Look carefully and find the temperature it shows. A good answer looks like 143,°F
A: 12,°F
